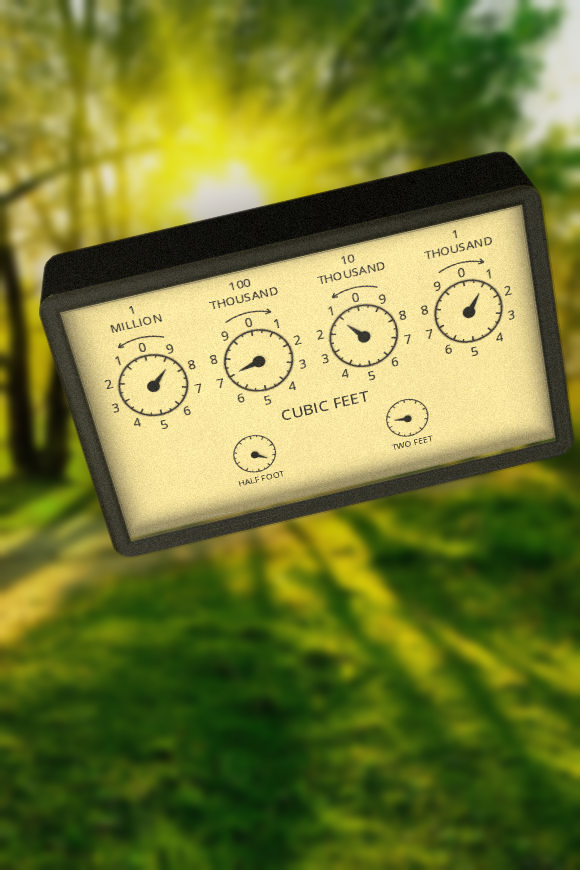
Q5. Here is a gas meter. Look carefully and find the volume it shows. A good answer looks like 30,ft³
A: 871100,ft³
